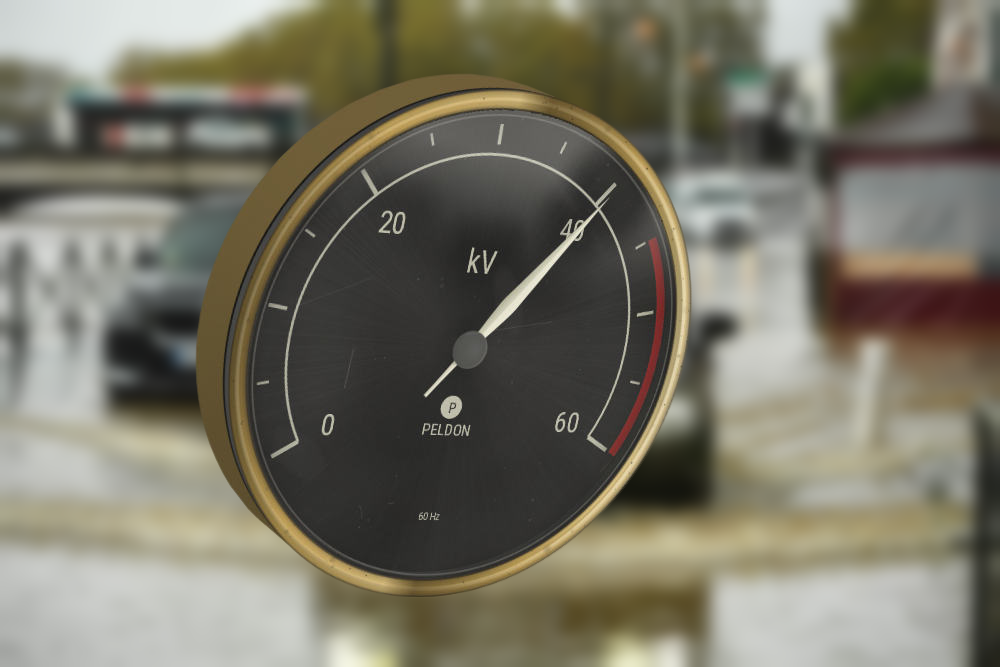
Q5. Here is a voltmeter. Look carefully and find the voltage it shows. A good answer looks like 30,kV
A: 40,kV
